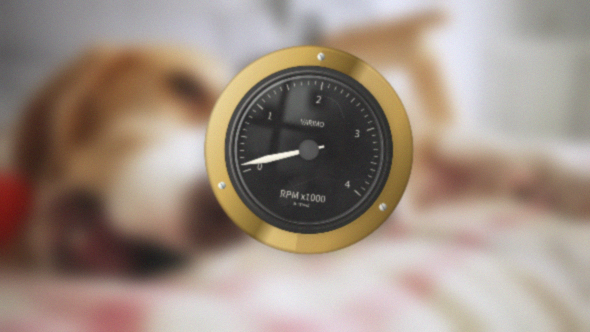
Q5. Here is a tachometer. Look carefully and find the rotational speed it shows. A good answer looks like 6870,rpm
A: 100,rpm
